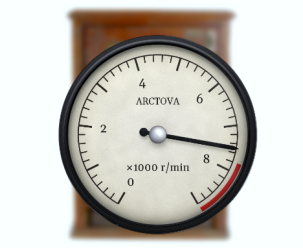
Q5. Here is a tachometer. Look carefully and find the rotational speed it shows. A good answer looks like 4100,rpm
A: 7500,rpm
